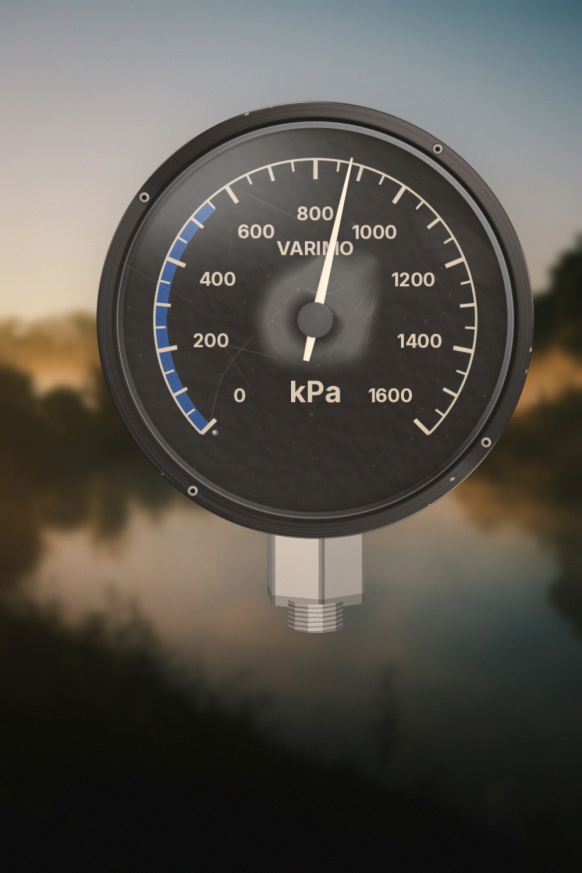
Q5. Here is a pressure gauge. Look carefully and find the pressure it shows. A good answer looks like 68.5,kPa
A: 875,kPa
